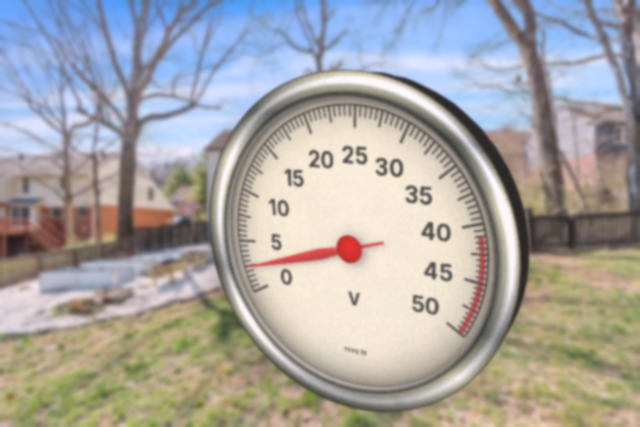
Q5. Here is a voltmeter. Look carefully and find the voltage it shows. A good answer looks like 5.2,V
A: 2.5,V
